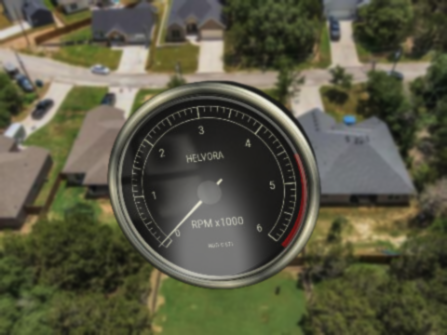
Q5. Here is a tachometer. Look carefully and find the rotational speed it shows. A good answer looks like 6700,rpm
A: 100,rpm
